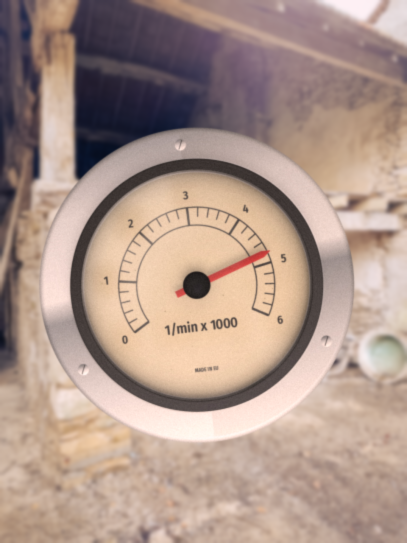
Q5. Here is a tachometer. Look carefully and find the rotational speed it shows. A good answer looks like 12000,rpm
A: 4800,rpm
